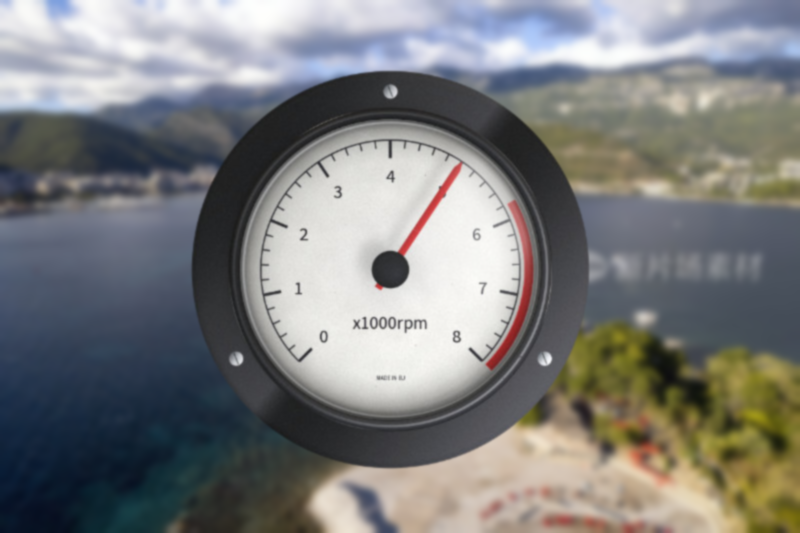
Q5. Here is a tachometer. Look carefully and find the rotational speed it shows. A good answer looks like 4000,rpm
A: 5000,rpm
